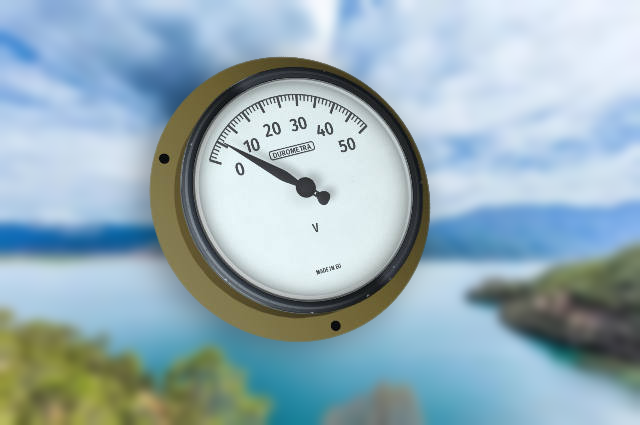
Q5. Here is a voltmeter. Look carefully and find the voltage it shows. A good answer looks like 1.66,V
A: 5,V
